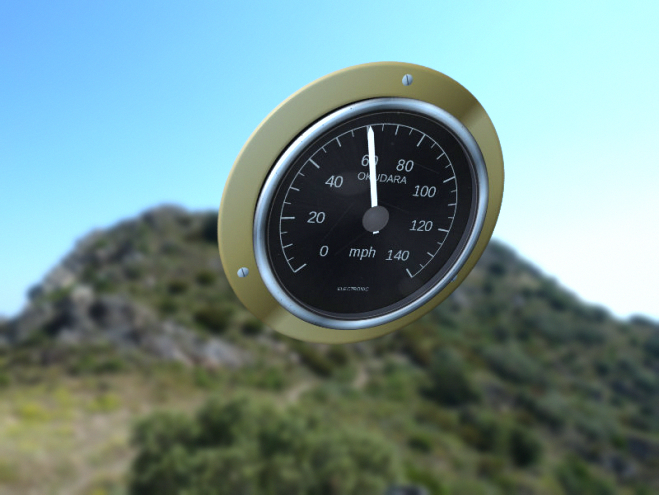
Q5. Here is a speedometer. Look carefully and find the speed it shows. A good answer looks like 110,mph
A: 60,mph
